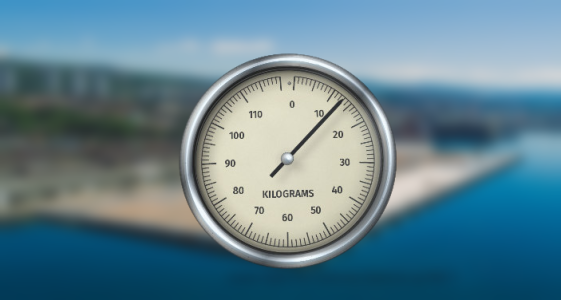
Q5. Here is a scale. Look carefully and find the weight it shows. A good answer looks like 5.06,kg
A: 13,kg
